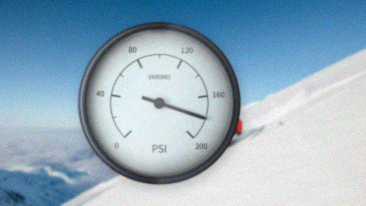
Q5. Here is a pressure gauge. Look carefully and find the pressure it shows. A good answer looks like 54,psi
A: 180,psi
